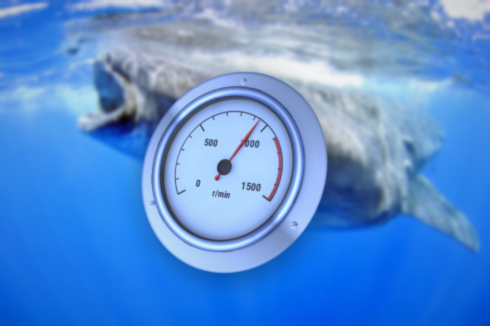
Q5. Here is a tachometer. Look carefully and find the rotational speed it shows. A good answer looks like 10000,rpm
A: 950,rpm
